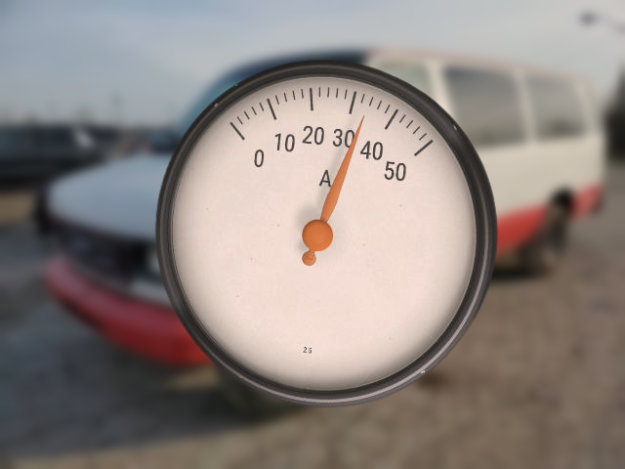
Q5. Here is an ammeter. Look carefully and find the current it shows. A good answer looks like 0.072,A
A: 34,A
